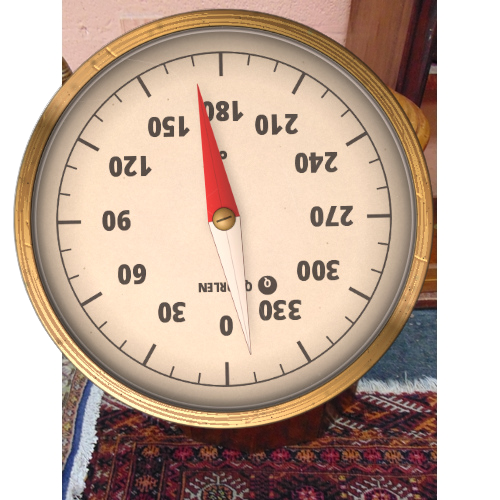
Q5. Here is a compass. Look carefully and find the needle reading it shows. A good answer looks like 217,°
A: 170,°
